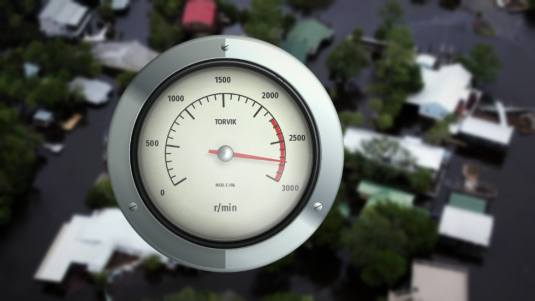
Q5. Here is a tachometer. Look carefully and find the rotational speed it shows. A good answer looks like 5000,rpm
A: 2750,rpm
